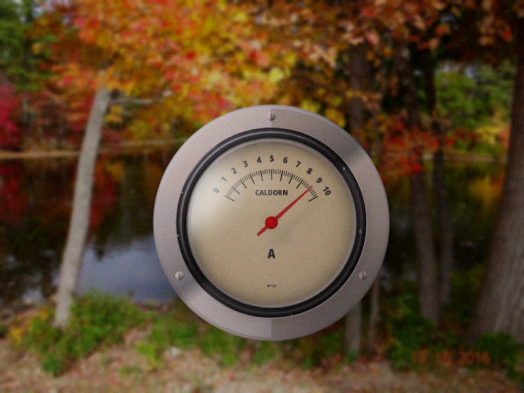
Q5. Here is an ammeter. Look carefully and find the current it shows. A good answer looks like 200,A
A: 9,A
